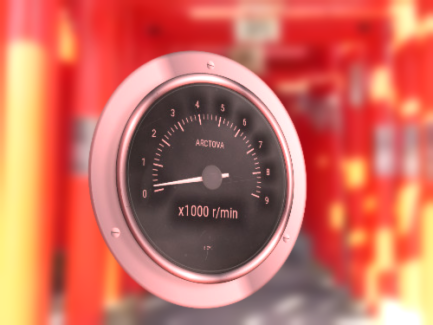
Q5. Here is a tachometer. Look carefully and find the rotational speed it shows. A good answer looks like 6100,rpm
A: 200,rpm
